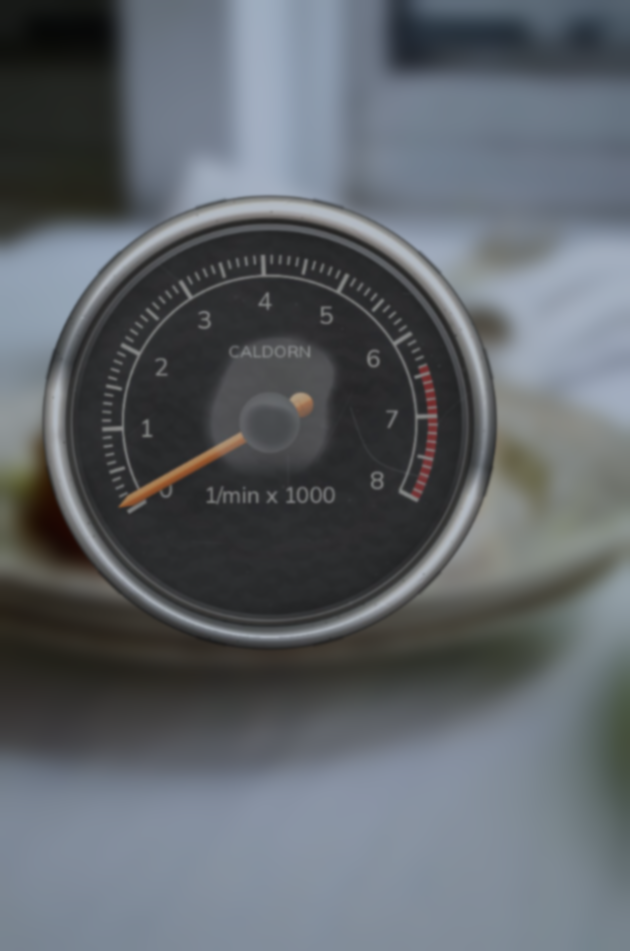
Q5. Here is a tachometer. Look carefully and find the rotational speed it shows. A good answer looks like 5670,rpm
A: 100,rpm
